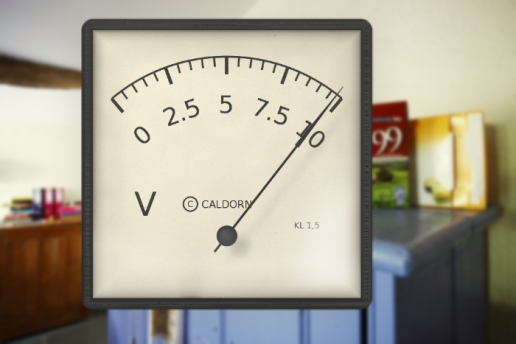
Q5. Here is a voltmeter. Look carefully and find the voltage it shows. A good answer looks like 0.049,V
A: 9.75,V
